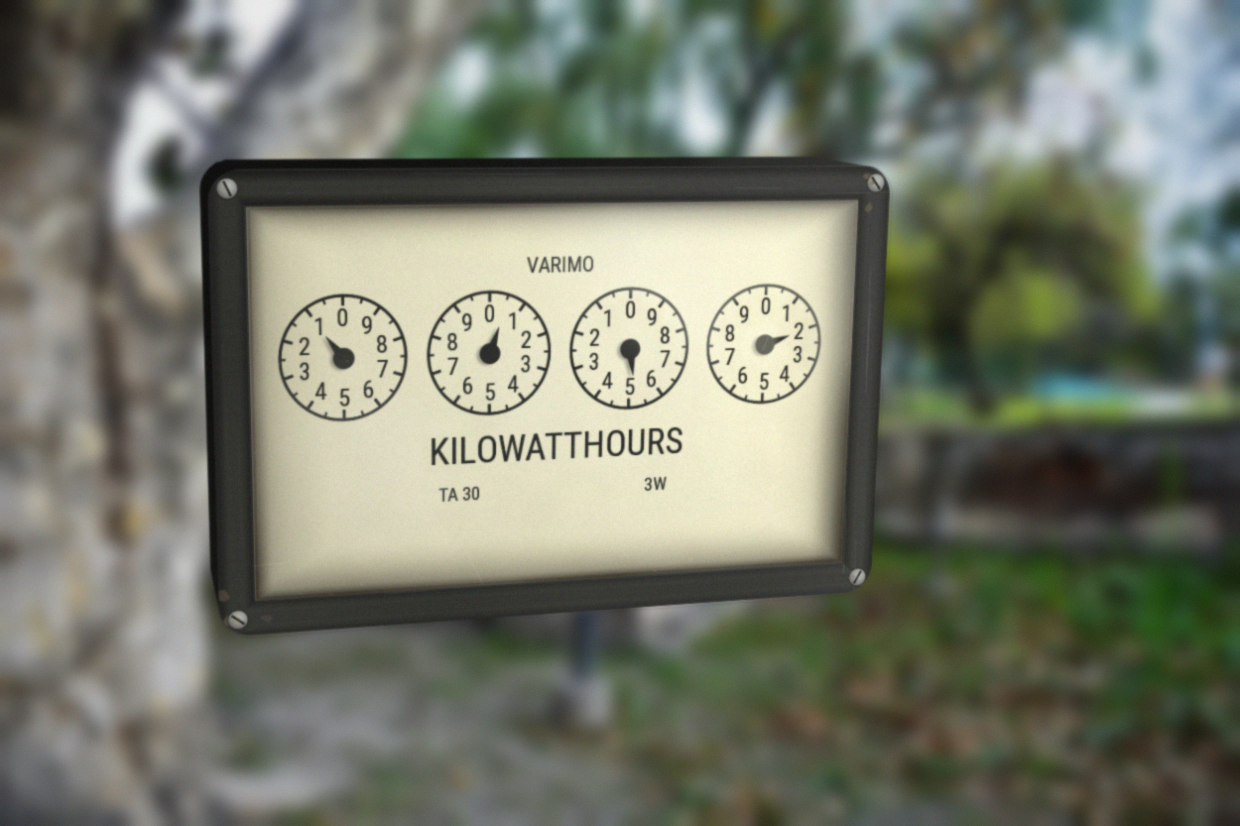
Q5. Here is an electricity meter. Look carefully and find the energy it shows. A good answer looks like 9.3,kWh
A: 1052,kWh
